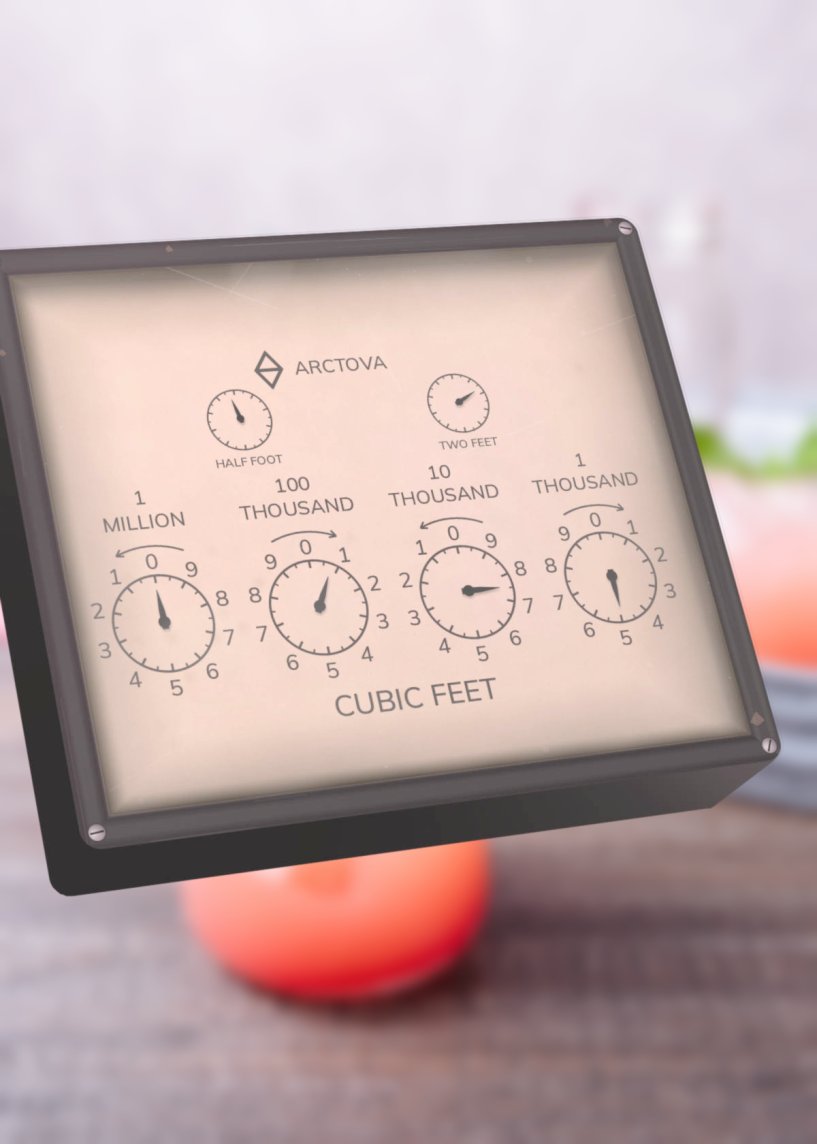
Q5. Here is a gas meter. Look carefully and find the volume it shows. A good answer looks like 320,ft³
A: 7500,ft³
